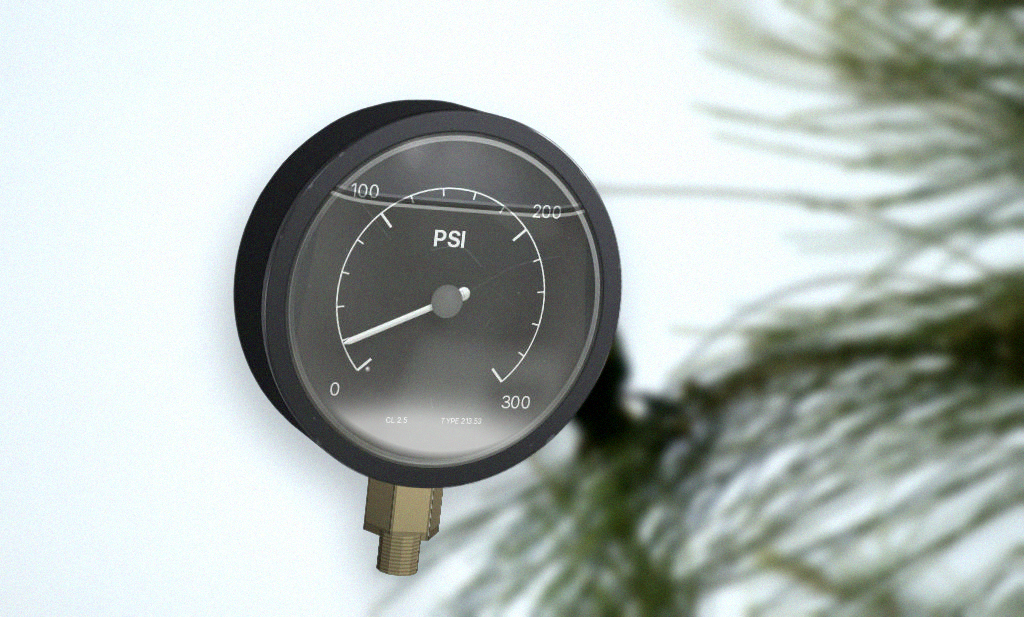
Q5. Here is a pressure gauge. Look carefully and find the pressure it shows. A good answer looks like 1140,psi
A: 20,psi
